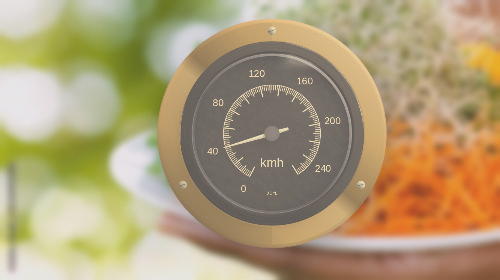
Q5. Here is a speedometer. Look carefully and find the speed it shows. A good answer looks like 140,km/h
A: 40,km/h
